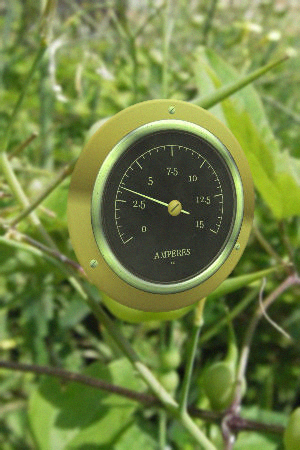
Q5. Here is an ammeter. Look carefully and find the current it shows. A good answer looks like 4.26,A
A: 3.25,A
